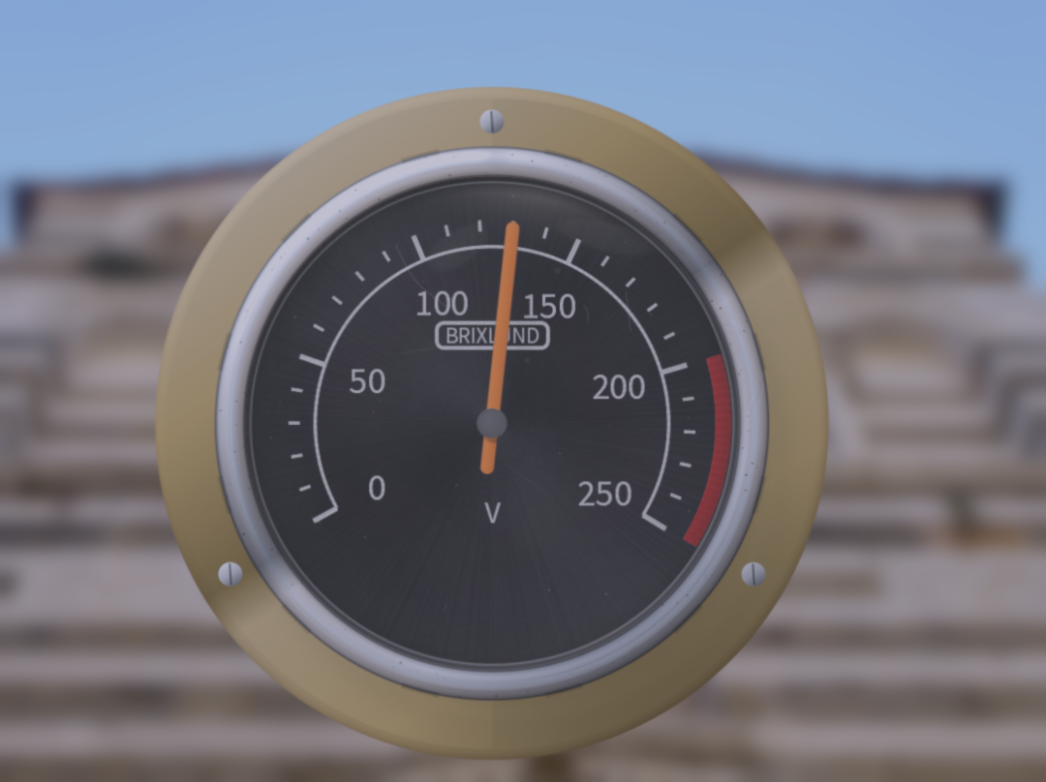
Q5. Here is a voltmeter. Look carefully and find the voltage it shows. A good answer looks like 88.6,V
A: 130,V
